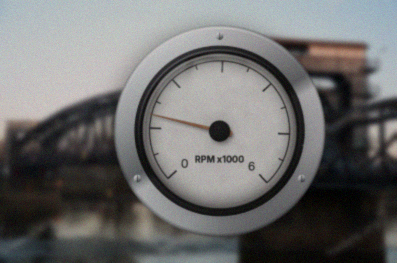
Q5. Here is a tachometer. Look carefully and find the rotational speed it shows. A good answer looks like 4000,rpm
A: 1250,rpm
